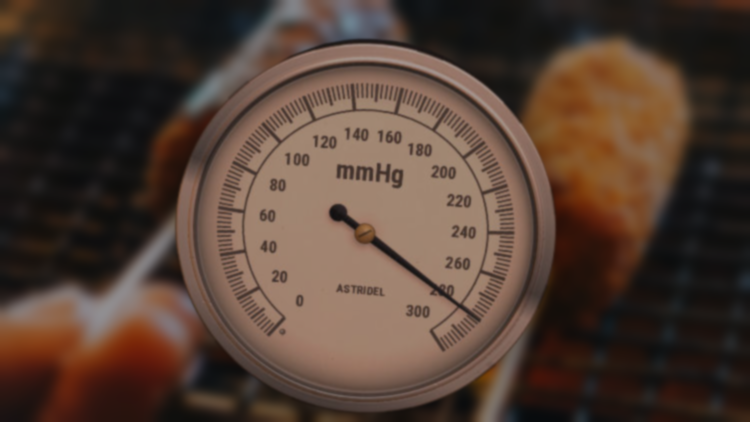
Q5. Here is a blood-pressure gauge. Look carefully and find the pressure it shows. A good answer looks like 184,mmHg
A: 280,mmHg
